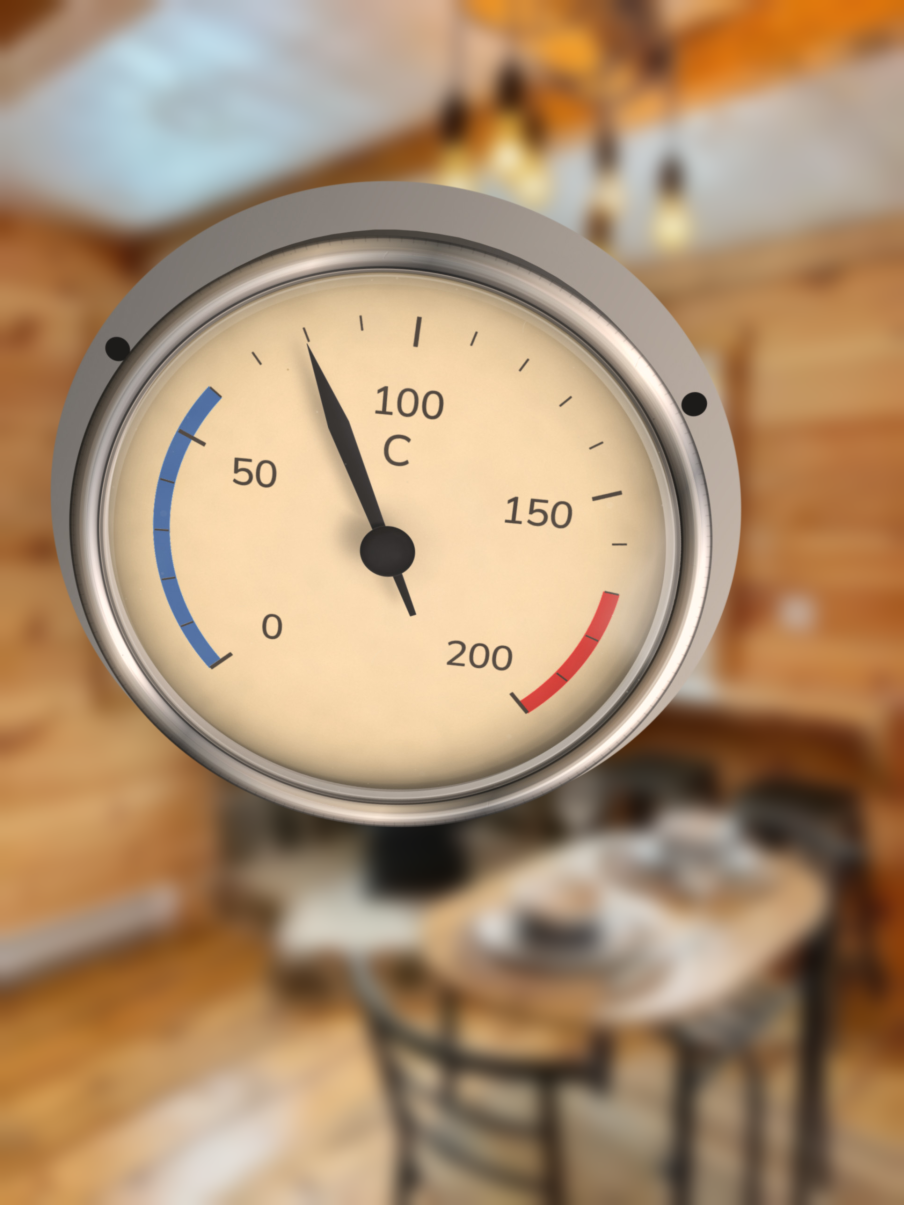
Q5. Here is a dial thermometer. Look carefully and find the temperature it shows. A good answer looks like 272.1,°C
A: 80,°C
